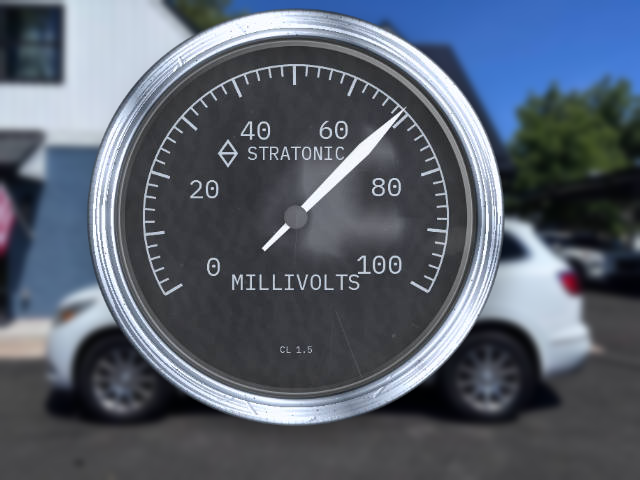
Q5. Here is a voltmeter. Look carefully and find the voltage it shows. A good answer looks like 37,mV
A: 69,mV
